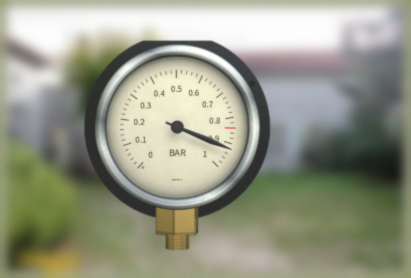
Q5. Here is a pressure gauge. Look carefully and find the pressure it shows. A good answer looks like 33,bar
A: 0.92,bar
